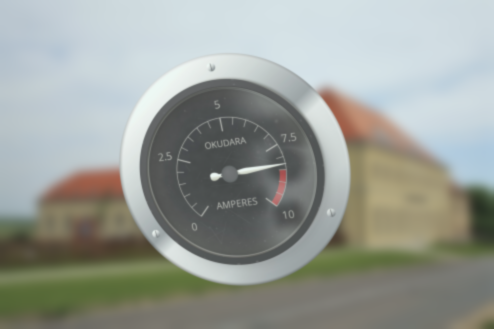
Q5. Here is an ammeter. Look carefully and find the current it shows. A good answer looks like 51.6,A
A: 8.25,A
